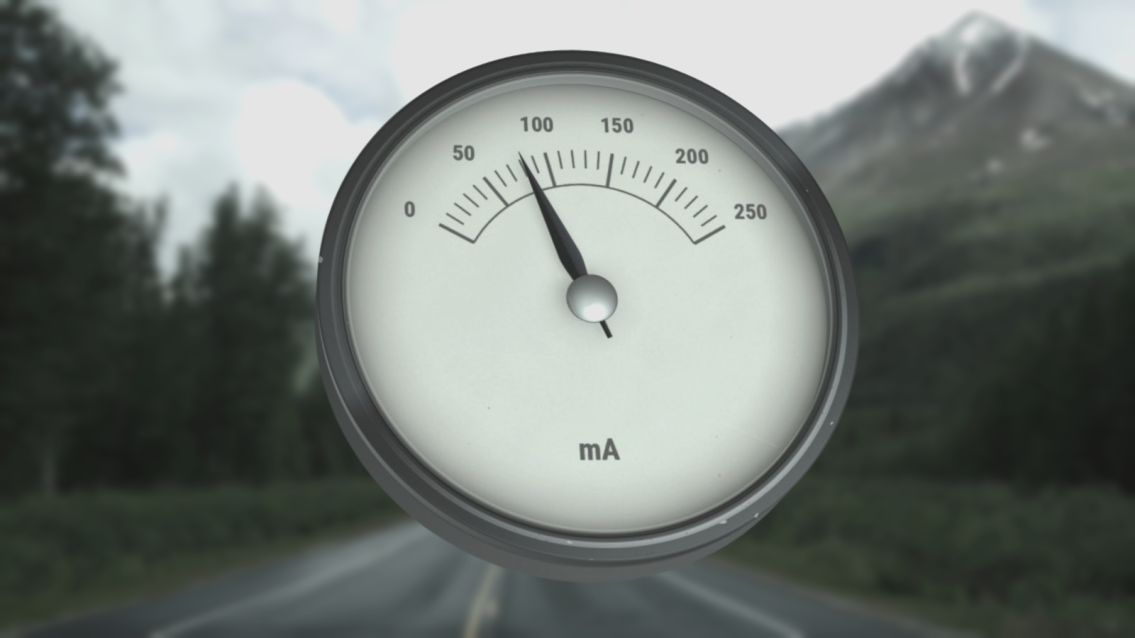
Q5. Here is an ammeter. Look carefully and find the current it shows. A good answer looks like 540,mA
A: 80,mA
